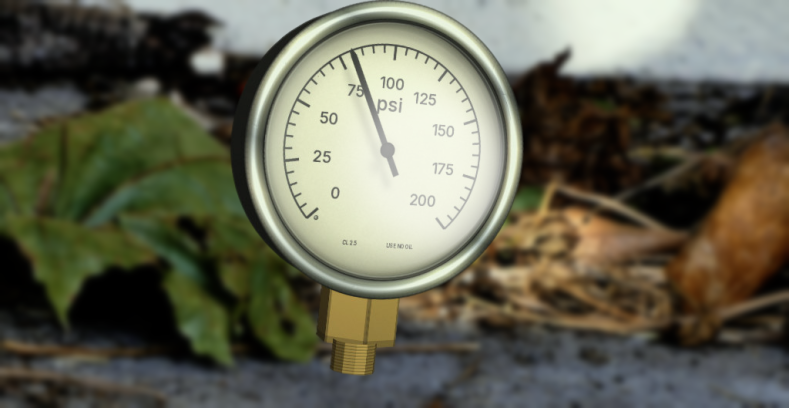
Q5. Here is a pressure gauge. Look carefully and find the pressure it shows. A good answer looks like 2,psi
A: 80,psi
